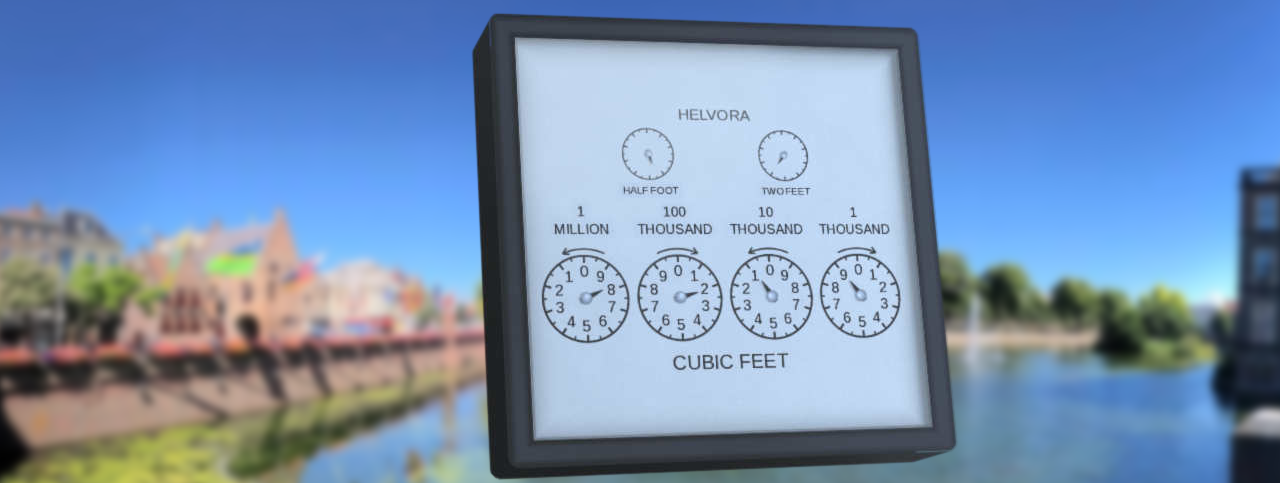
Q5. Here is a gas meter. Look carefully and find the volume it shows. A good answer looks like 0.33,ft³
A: 820900,ft³
